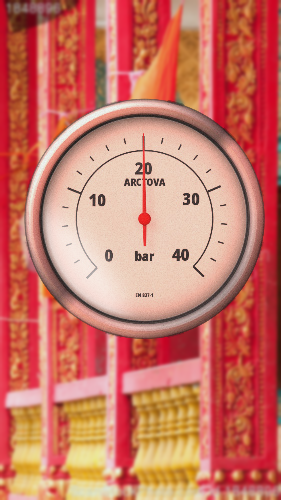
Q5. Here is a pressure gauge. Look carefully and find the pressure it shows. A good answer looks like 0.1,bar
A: 20,bar
